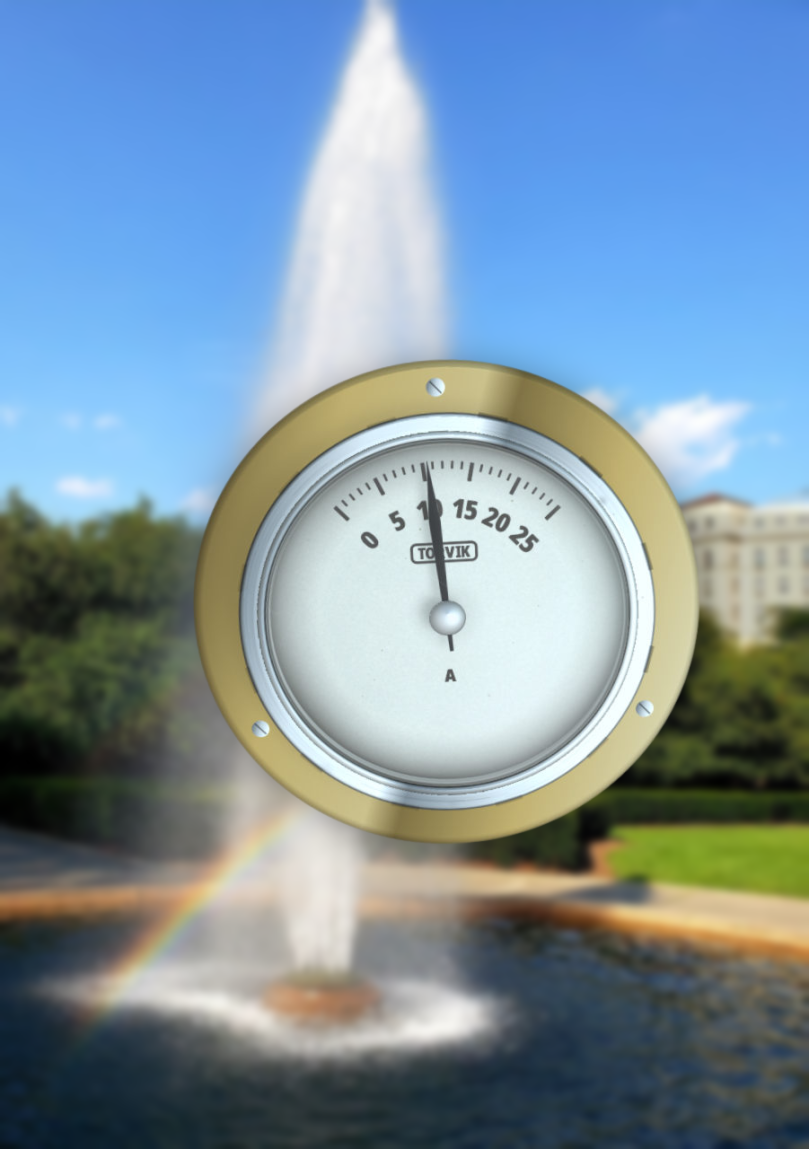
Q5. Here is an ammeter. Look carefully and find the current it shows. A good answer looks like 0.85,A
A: 10.5,A
